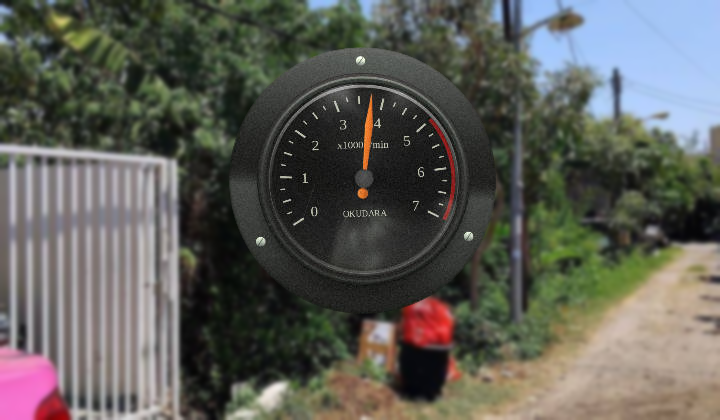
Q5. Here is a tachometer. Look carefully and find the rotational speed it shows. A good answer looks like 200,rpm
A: 3750,rpm
